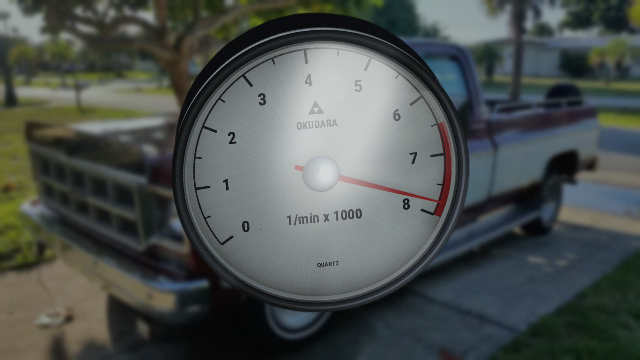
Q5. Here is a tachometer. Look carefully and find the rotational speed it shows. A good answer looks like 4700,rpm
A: 7750,rpm
